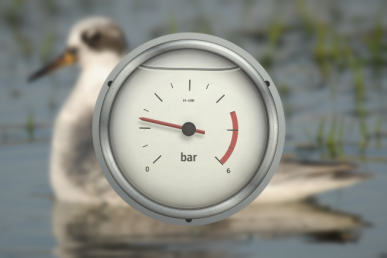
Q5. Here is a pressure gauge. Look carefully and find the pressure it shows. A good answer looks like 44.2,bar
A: 1.25,bar
